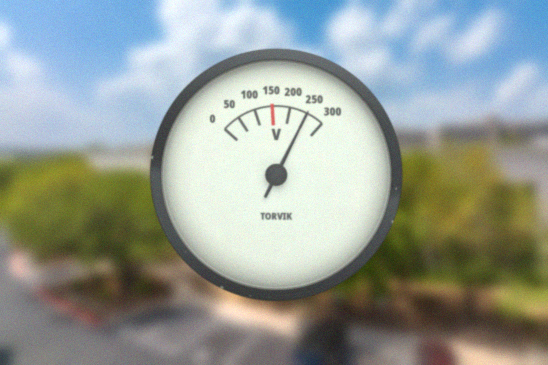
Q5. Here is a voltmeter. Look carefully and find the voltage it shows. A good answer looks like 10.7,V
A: 250,V
